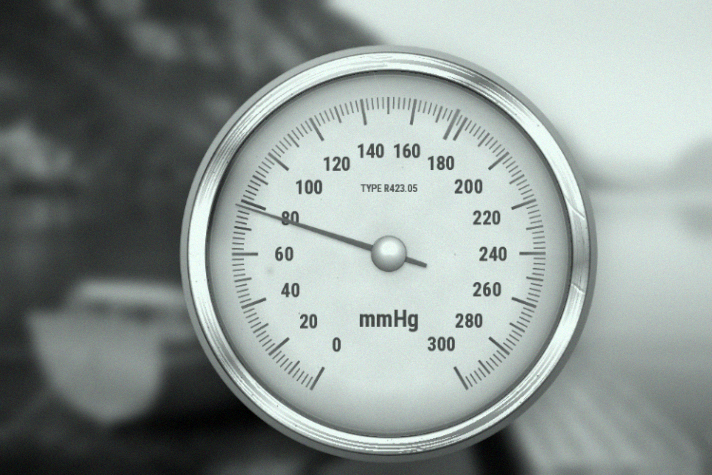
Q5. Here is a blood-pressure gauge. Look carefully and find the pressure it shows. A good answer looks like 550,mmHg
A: 78,mmHg
